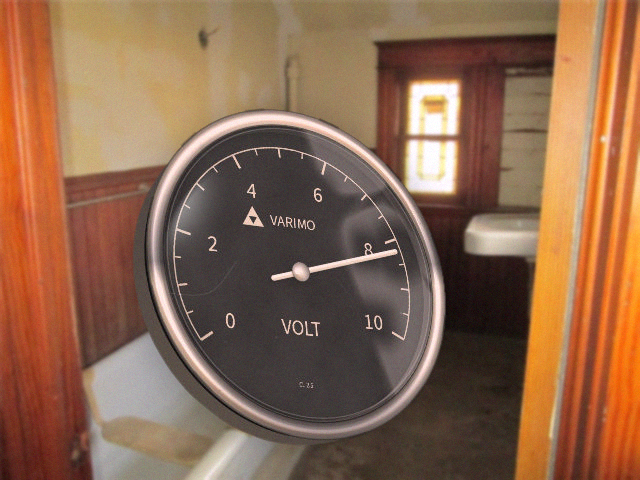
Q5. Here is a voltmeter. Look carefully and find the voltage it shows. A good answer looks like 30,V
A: 8.25,V
